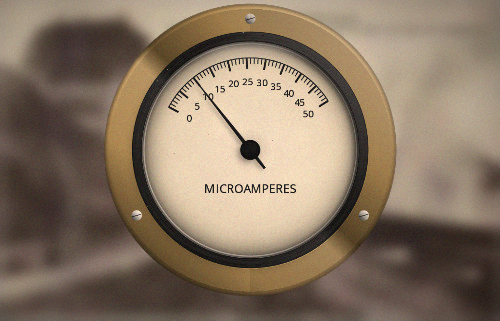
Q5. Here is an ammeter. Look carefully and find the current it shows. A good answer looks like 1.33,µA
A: 10,µA
